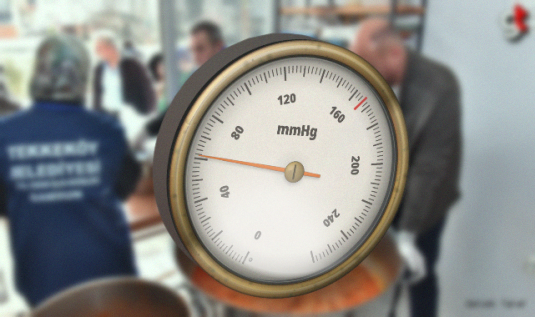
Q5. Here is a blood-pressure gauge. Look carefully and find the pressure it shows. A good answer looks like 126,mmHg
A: 62,mmHg
